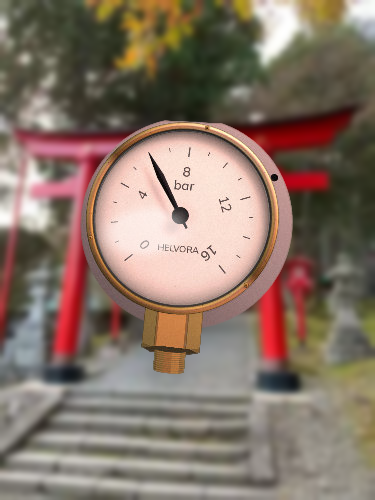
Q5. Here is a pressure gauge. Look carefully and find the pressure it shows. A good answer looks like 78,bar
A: 6,bar
